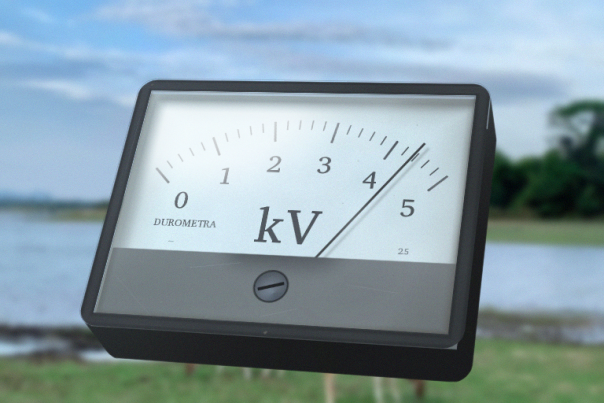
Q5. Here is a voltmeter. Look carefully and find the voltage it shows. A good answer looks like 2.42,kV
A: 4.4,kV
